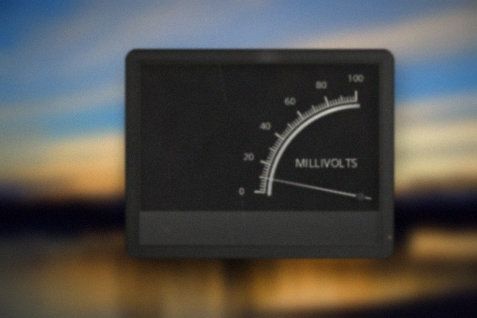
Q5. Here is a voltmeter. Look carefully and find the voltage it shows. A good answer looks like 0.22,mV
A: 10,mV
